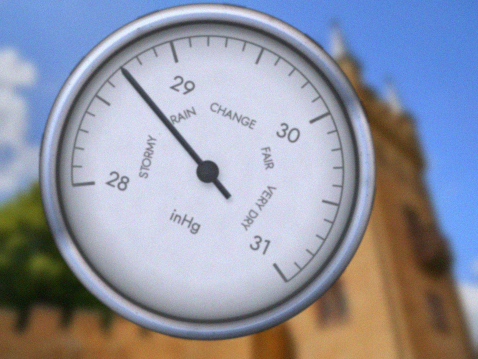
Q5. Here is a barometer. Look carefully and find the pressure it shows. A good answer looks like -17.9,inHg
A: 28.7,inHg
